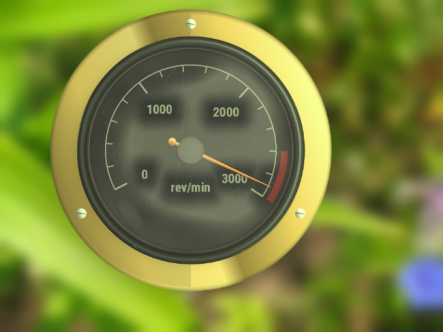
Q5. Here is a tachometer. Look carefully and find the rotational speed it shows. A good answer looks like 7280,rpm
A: 2900,rpm
